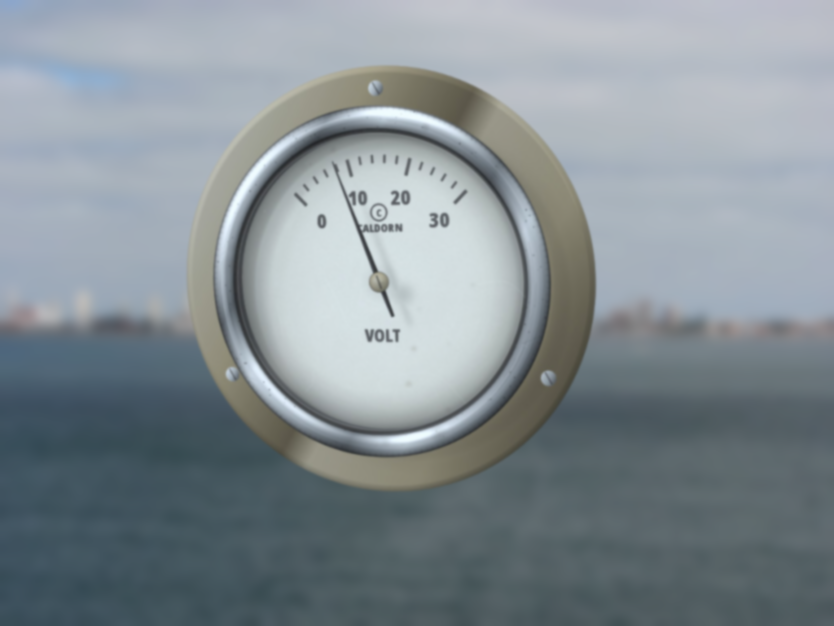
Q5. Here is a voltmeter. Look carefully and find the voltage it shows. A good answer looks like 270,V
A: 8,V
